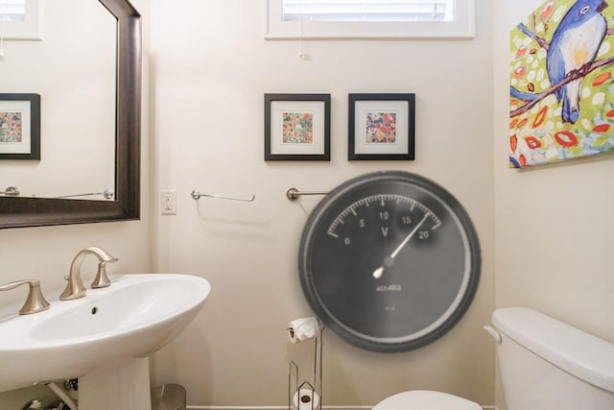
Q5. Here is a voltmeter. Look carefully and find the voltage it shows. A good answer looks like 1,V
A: 17.5,V
